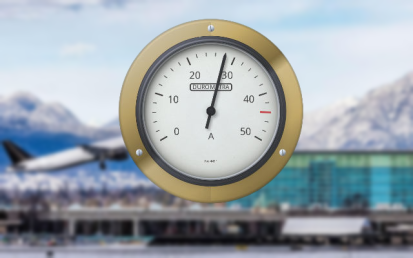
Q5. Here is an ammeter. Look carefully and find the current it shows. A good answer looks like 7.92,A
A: 28,A
